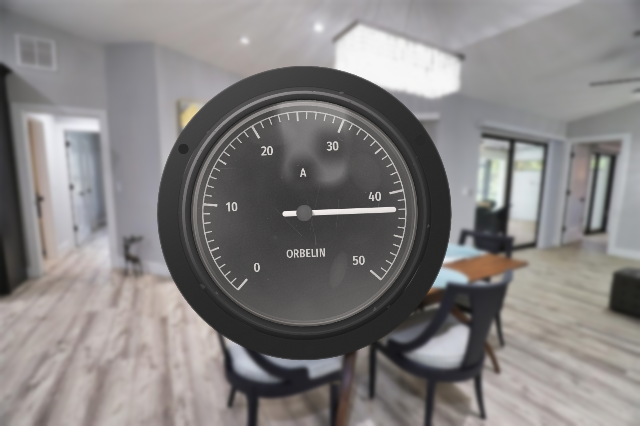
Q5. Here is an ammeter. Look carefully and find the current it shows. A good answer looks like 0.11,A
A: 42,A
